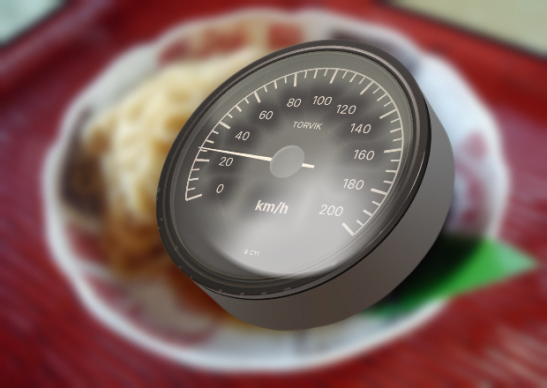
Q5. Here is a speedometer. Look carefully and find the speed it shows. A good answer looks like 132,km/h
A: 25,km/h
